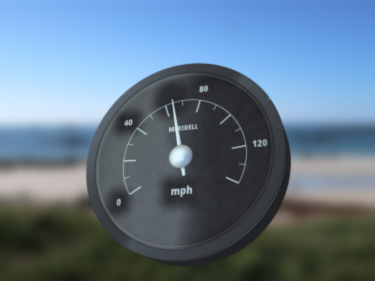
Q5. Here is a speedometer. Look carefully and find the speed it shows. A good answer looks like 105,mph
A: 65,mph
